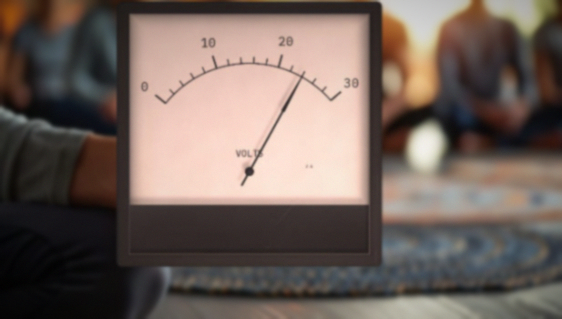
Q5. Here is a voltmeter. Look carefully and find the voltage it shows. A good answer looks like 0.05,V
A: 24,V
